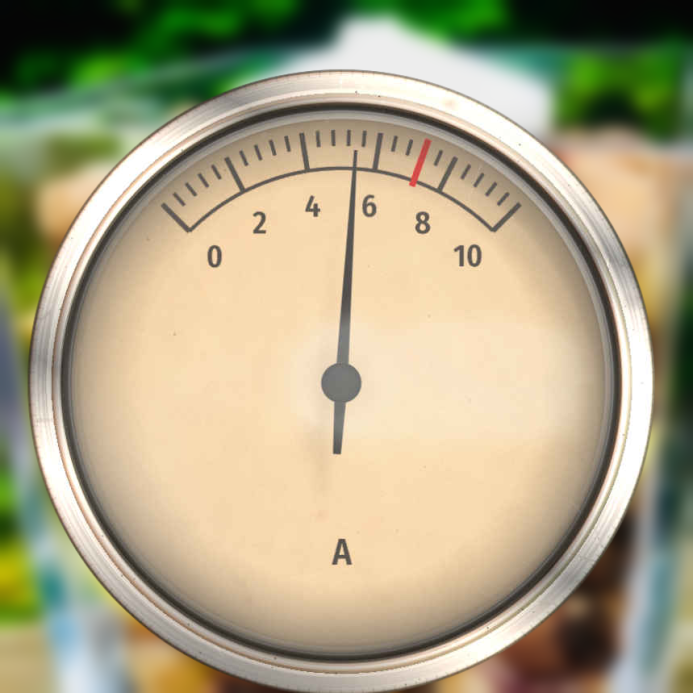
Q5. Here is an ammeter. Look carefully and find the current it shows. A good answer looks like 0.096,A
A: 5.4,A
